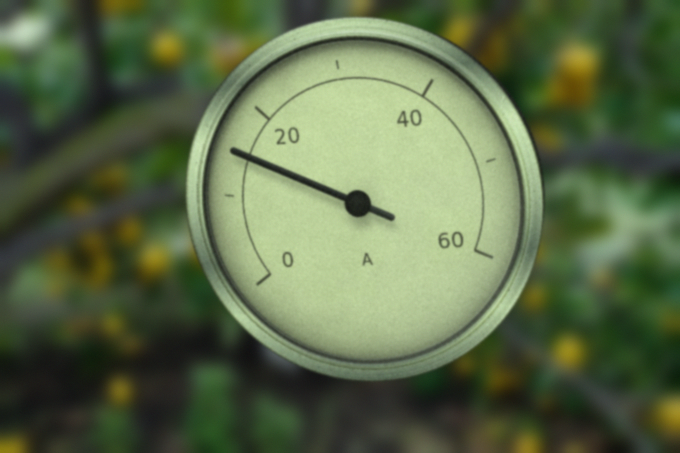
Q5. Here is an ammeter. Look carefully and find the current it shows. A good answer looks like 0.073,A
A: 15,A
